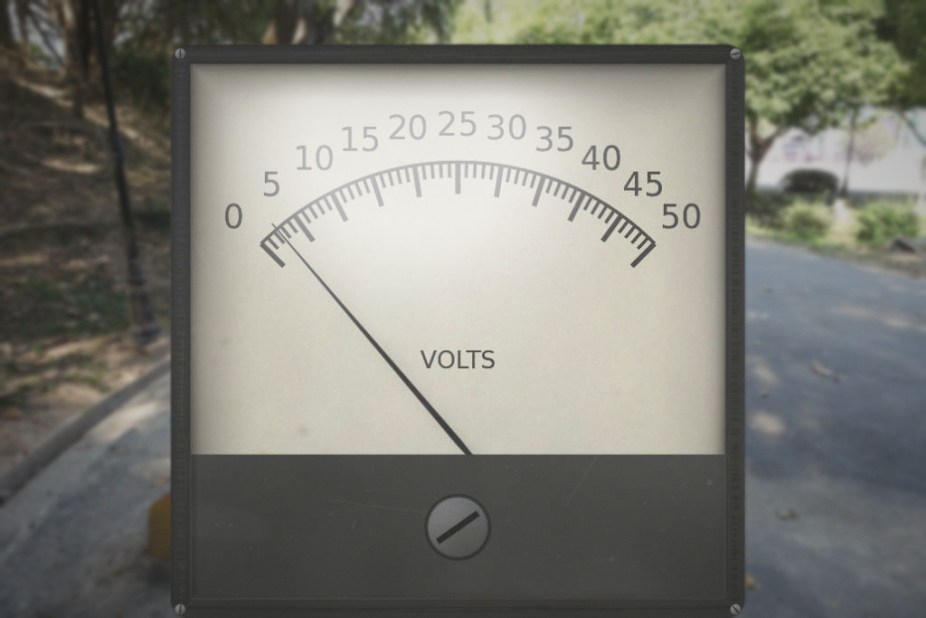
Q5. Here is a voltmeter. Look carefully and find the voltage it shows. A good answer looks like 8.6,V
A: 2.5,V
